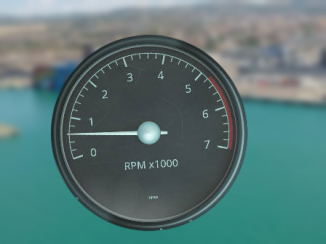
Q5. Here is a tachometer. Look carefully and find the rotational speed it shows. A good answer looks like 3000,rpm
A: 600,rpm
